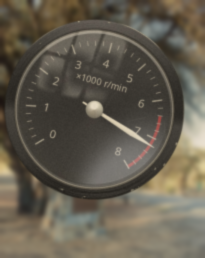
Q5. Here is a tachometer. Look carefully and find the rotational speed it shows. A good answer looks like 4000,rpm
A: 7200,rpm
